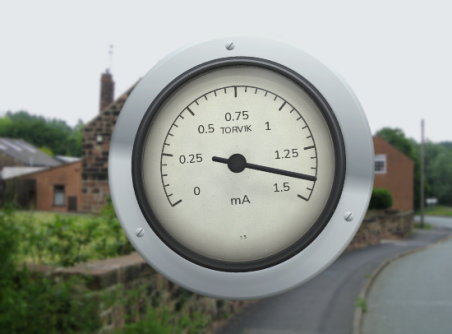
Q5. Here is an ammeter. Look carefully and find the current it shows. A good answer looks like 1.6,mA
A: 1.4,mA
